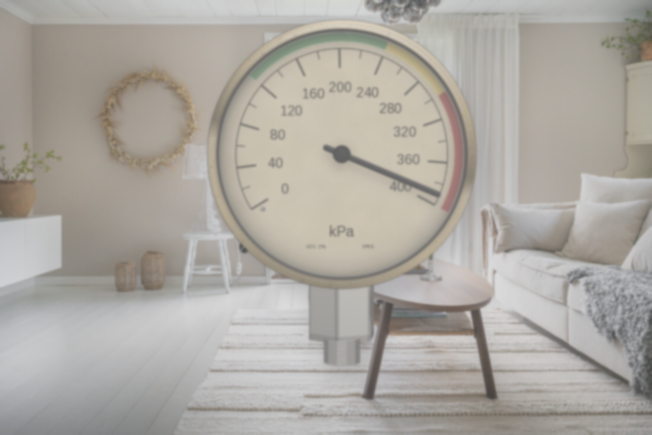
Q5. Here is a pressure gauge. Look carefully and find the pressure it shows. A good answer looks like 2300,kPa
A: 390,kPa
